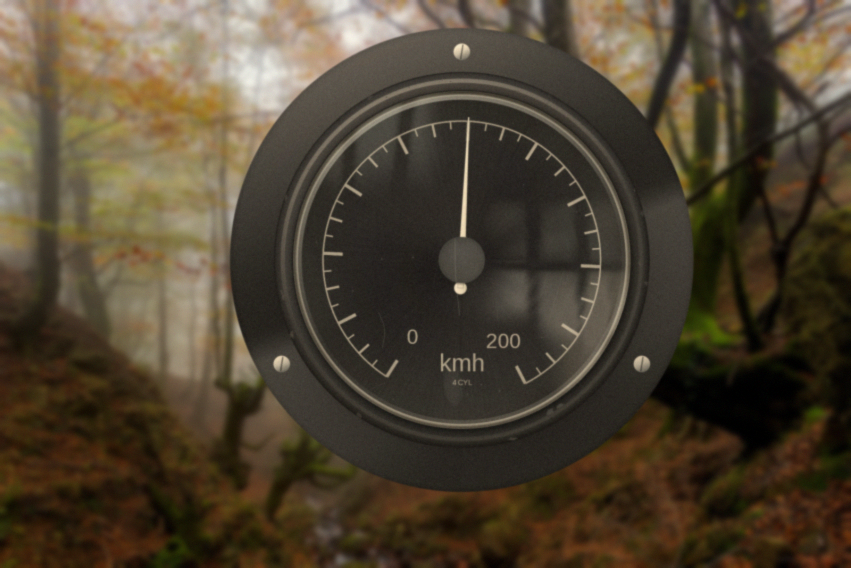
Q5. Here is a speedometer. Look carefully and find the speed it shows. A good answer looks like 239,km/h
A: 100,km/h
